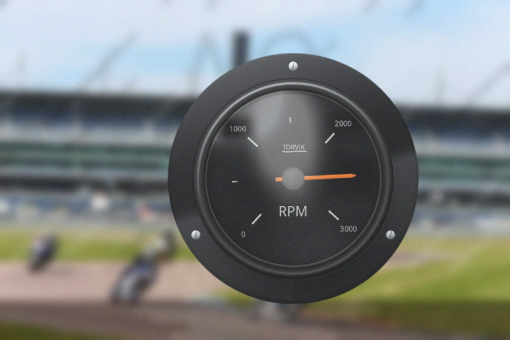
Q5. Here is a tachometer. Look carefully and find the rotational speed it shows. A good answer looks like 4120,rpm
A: 2500,rpm
